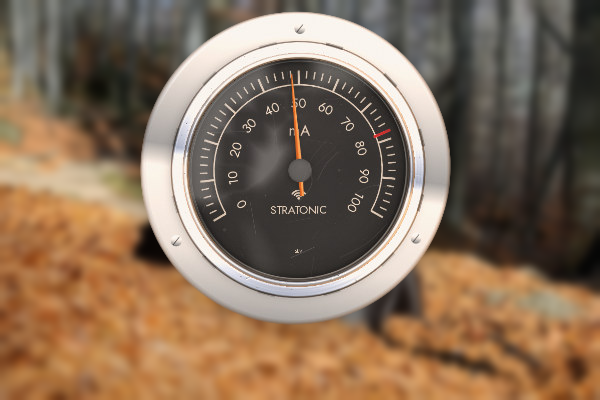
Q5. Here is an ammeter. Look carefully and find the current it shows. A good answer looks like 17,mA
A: 48,mA
